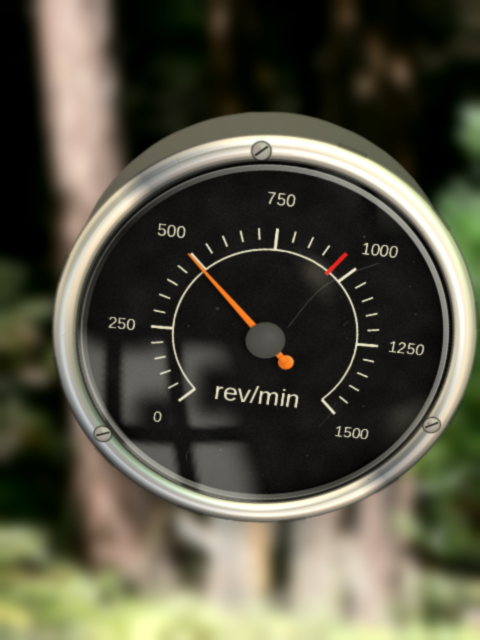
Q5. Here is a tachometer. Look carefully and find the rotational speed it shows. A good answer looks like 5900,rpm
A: 500,rpm
